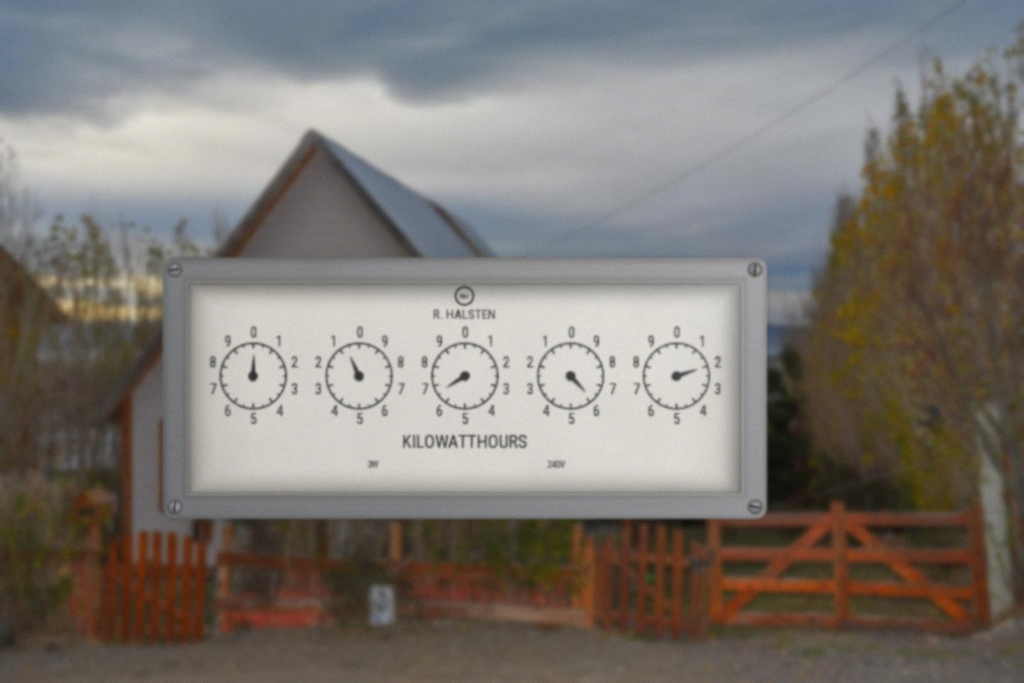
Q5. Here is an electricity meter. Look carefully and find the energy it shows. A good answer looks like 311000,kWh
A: 662,kWh
